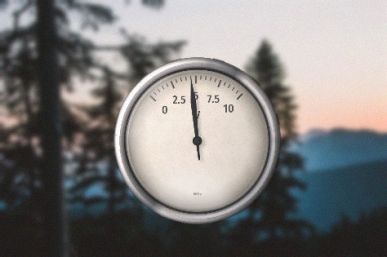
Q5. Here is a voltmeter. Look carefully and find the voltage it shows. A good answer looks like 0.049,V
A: 4.5,V
